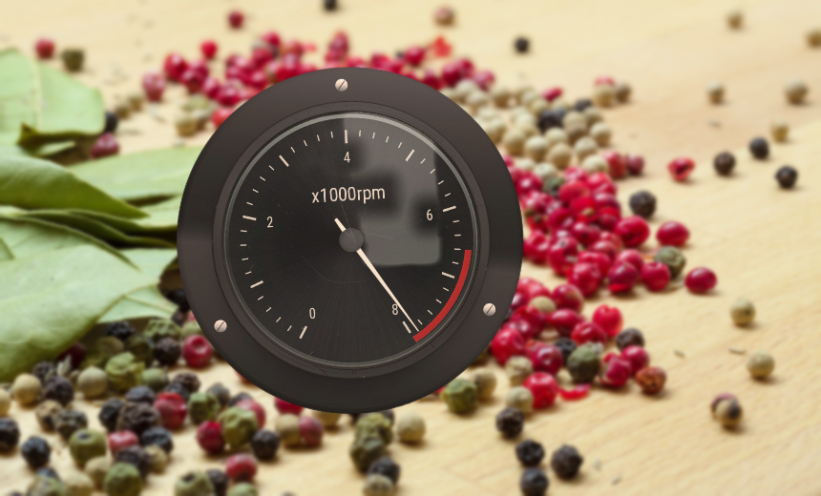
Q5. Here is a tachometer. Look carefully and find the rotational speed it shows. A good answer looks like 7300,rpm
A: 7900,rpm
